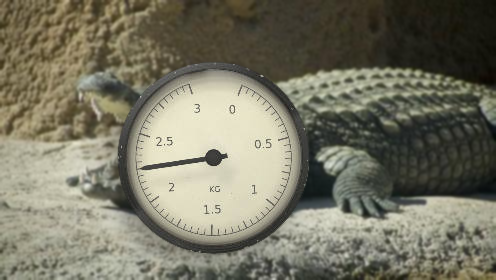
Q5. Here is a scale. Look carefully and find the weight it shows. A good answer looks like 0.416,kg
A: 2.25,kg
